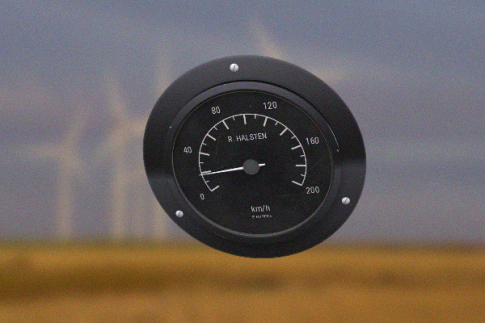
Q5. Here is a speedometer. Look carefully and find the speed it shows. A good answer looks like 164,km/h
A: 20,km/h
